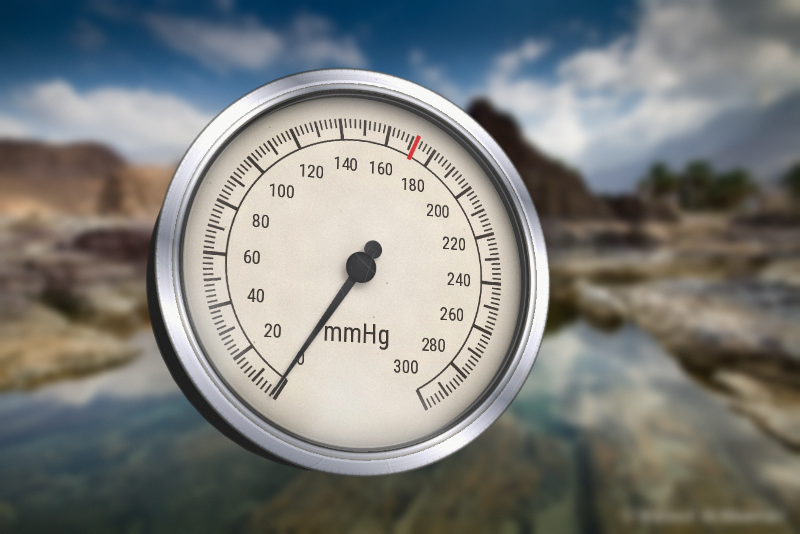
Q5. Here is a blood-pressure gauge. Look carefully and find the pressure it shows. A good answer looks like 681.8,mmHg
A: 2,mmHg
